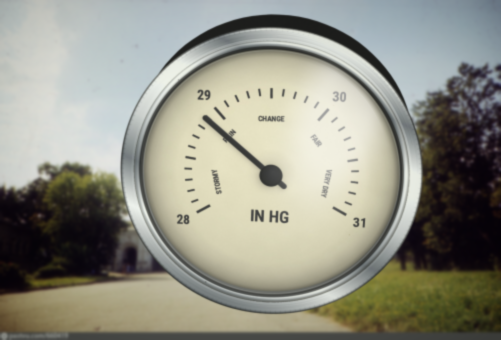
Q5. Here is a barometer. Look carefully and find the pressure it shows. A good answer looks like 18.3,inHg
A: 28.9,inHg
